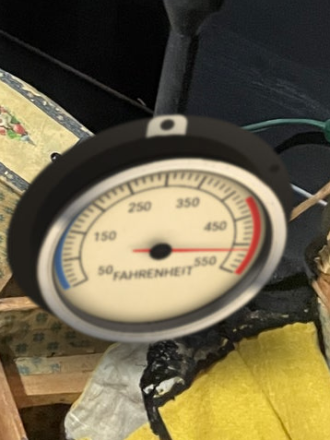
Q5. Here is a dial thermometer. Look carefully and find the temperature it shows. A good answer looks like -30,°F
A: 500,°F
